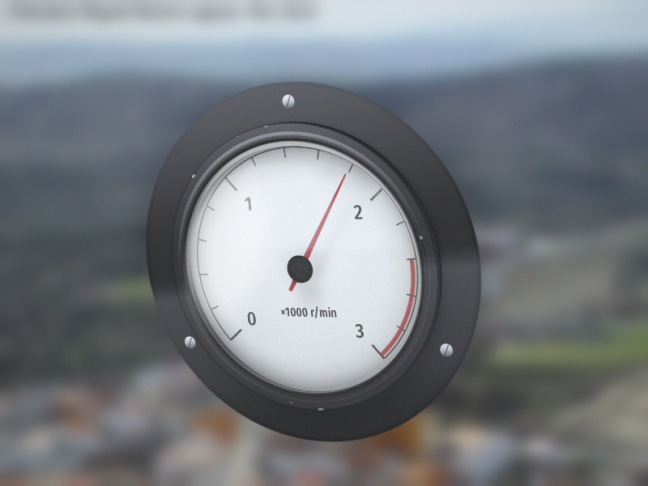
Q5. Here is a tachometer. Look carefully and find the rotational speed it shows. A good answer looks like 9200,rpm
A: 1800,rpm
